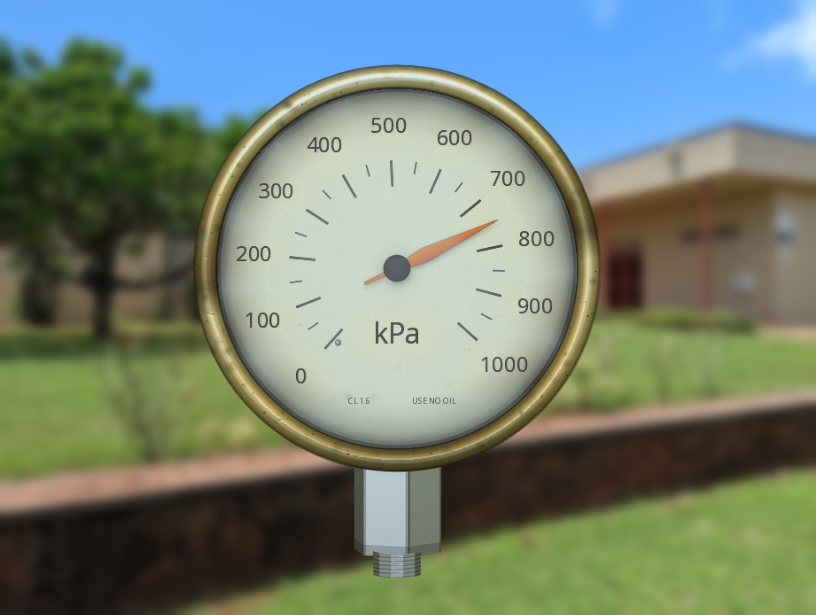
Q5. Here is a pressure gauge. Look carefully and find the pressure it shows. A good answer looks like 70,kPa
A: 750,kPa
